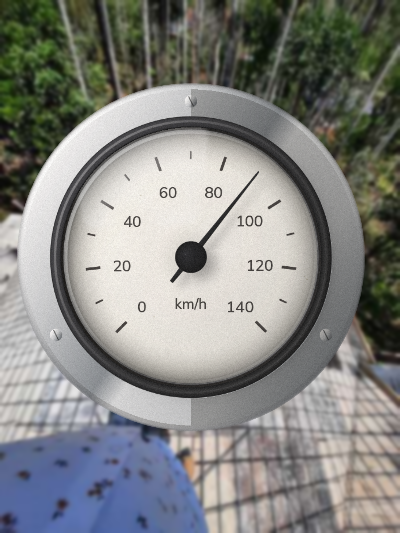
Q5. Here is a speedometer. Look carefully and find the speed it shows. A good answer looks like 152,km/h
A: 90,km/h
